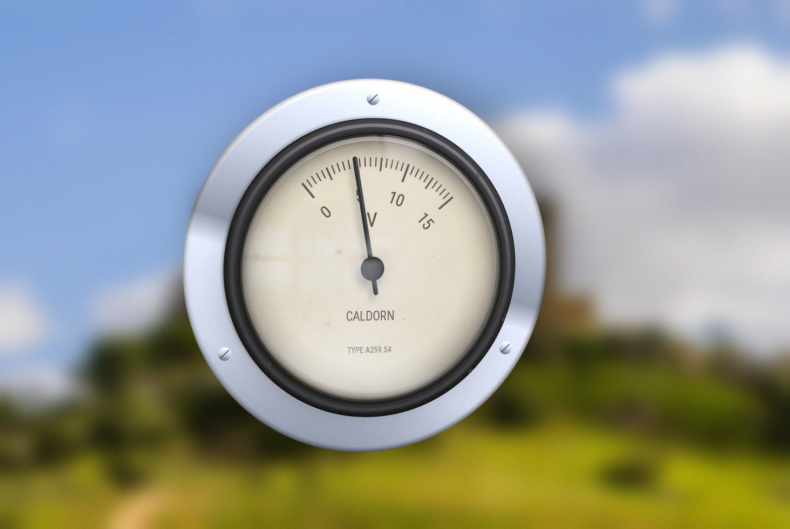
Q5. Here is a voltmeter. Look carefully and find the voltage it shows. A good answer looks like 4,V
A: 5,V
